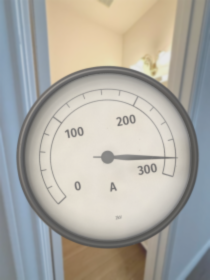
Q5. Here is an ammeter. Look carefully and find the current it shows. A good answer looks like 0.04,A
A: 280,A
